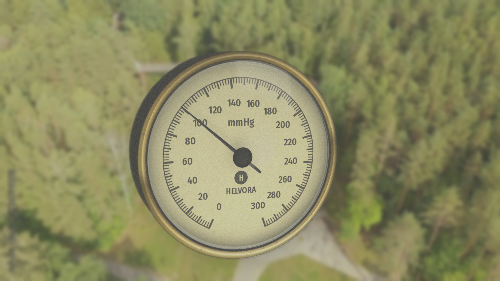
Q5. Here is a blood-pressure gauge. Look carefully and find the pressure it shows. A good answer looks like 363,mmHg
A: 100,mmHg
